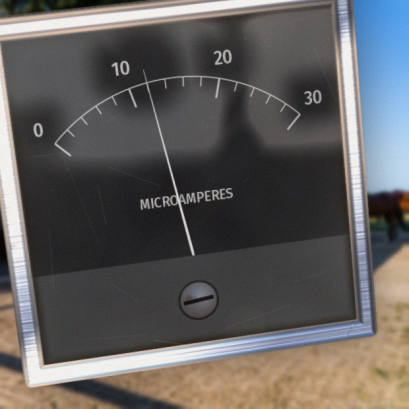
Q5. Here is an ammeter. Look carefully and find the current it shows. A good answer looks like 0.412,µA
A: 12,µA
